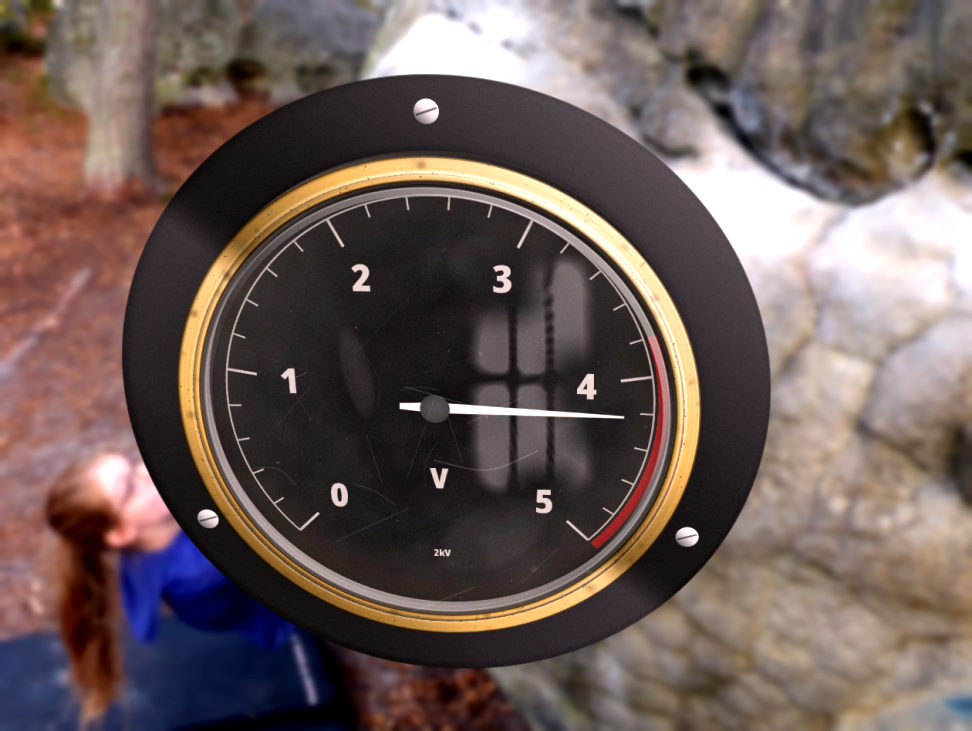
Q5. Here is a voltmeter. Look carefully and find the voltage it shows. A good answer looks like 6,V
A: 4.2,V
